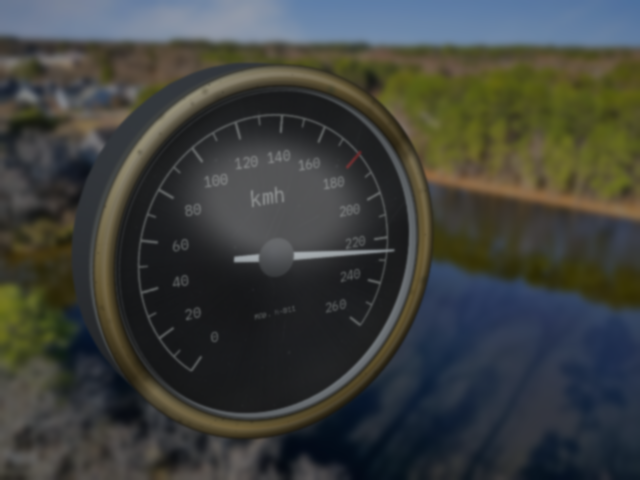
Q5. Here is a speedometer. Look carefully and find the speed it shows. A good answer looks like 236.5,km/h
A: 225,km/h
